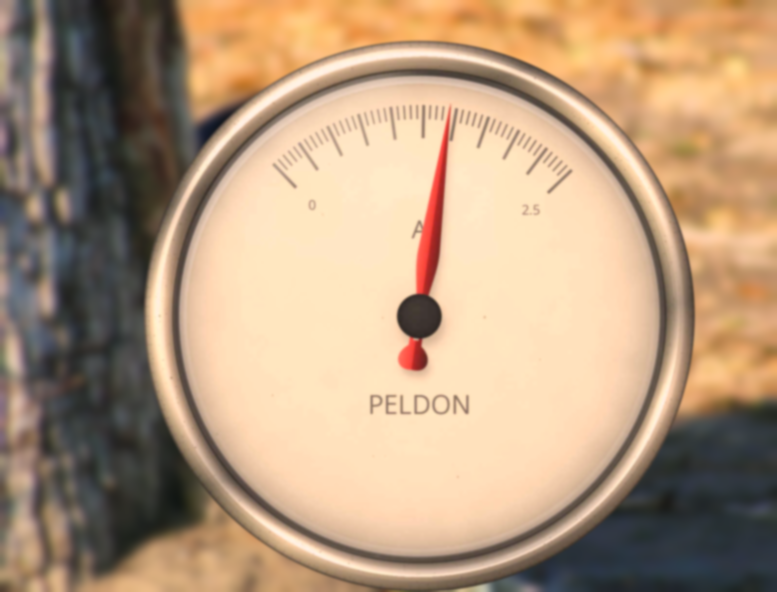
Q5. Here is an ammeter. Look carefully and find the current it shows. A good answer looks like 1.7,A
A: 1.45,A
